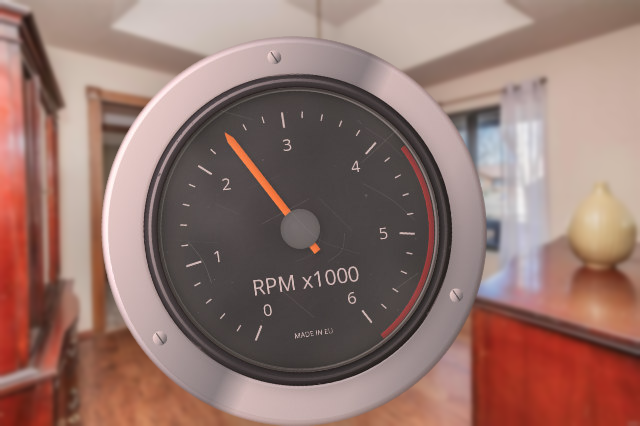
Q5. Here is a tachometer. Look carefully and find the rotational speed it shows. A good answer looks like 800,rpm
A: 2400,rpm
